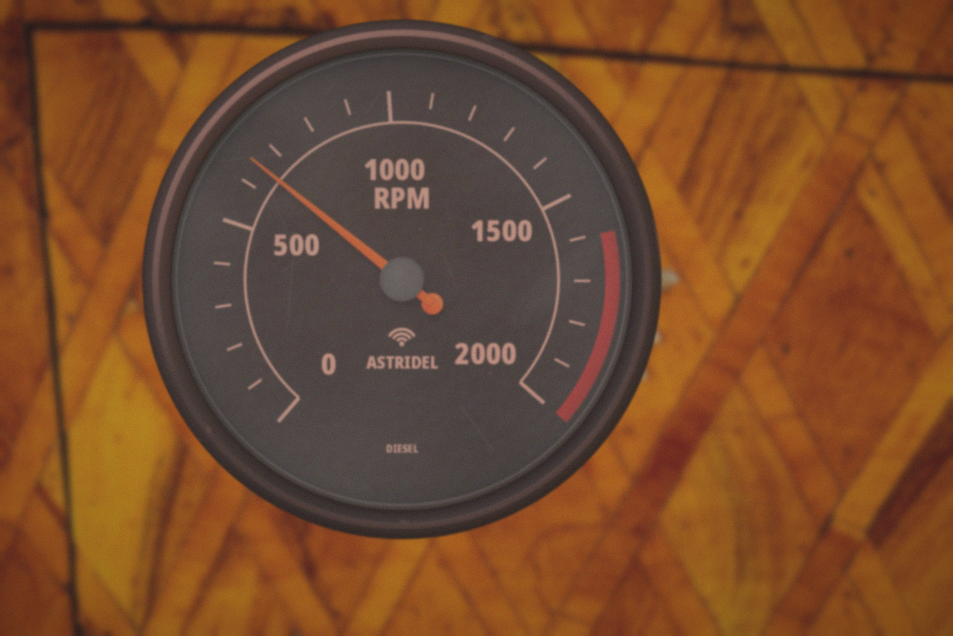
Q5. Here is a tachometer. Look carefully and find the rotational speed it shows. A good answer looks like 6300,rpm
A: 650,rpm
